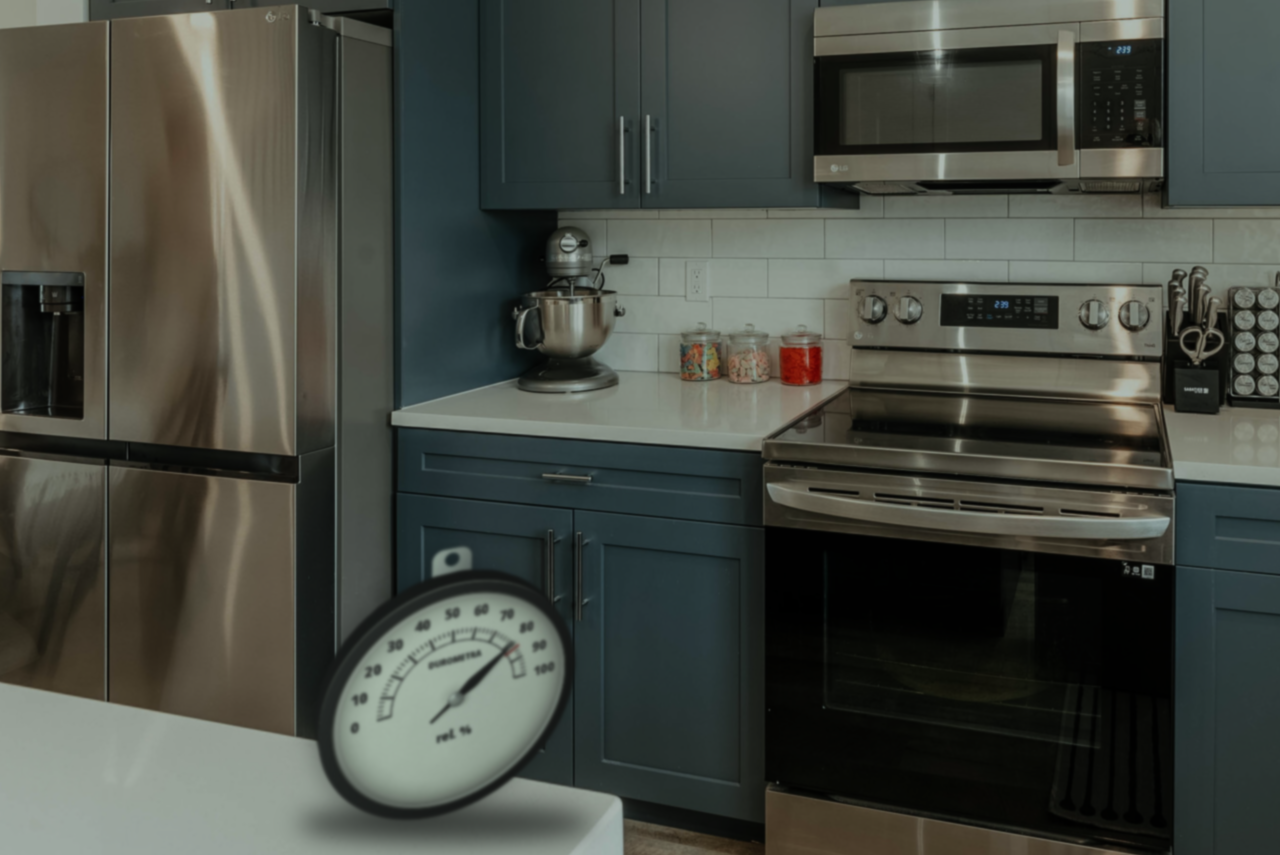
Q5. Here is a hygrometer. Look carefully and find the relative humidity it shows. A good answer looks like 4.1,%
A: 80,%
